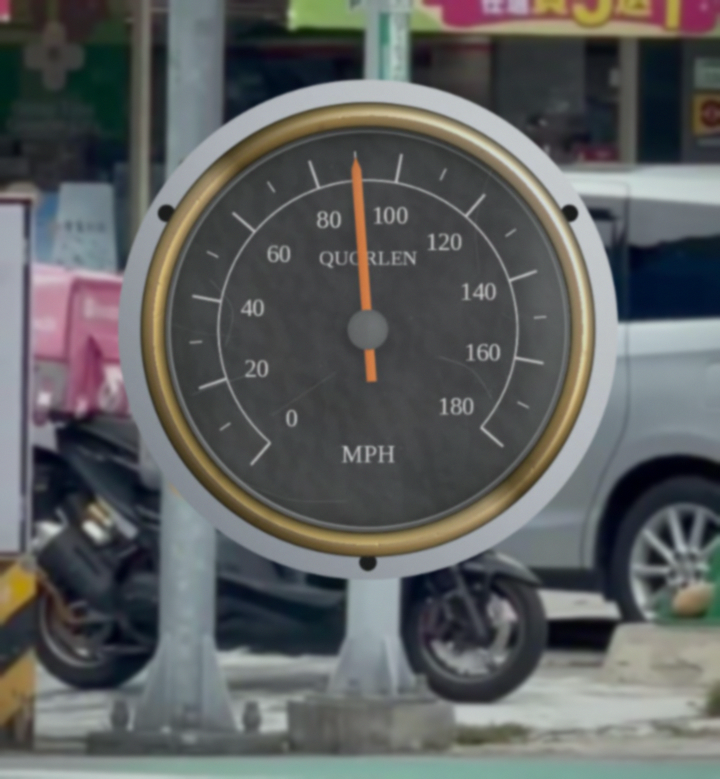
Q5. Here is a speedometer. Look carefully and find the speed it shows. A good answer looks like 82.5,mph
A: 90,mph
